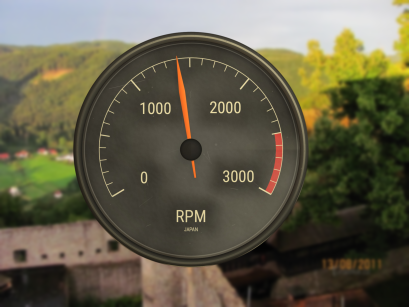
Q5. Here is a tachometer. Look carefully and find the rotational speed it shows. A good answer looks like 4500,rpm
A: 1400,rpm
